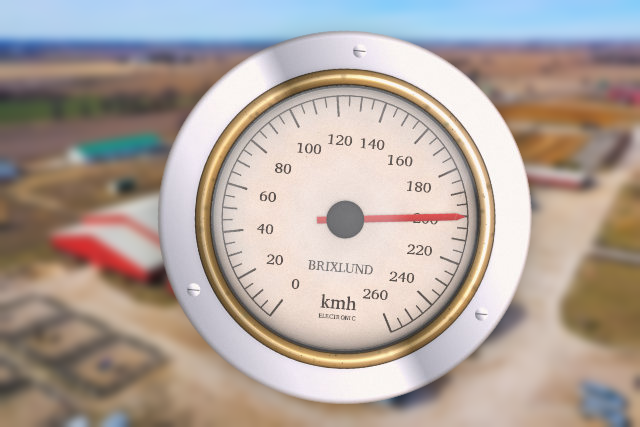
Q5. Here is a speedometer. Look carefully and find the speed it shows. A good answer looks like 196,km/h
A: 200,km/h
